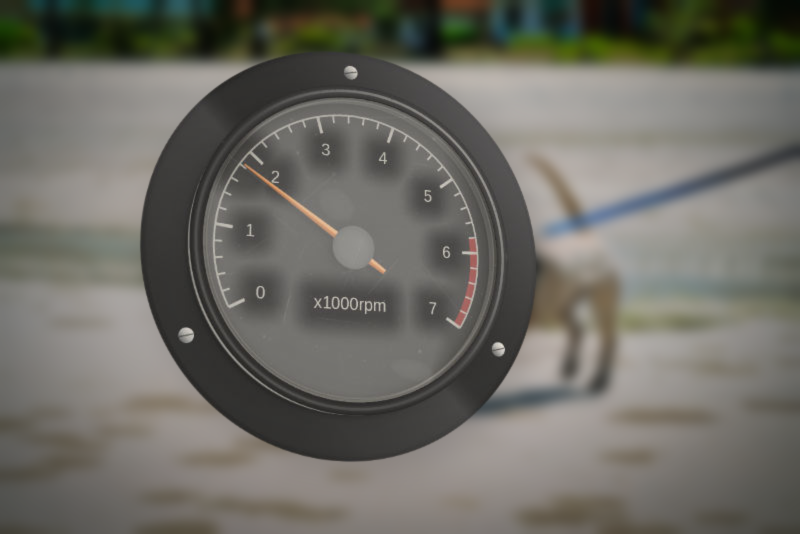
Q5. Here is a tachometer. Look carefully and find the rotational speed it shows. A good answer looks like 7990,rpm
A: 1800,rpm
